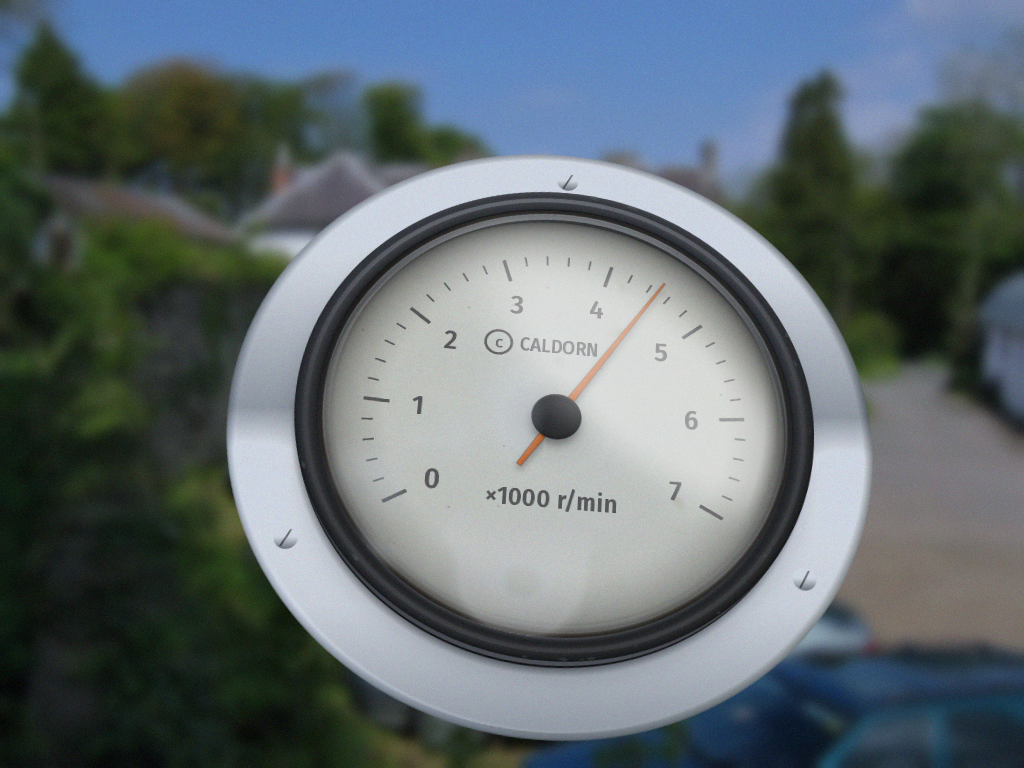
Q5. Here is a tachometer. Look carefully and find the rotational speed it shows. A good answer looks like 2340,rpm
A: 4500,rpm
